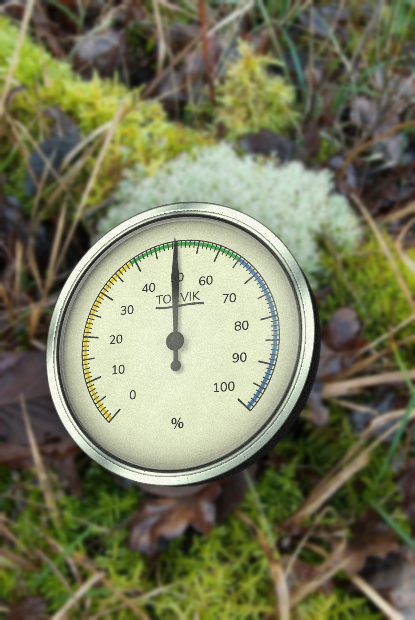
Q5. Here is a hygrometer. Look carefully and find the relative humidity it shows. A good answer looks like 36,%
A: 50,%
